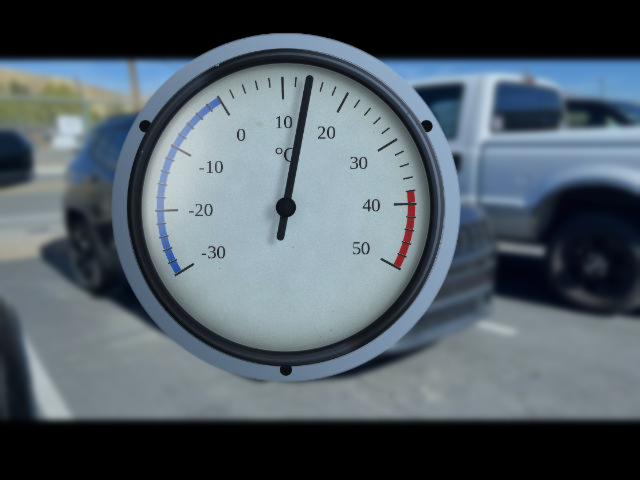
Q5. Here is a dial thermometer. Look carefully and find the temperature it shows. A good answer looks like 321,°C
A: 14,°C
